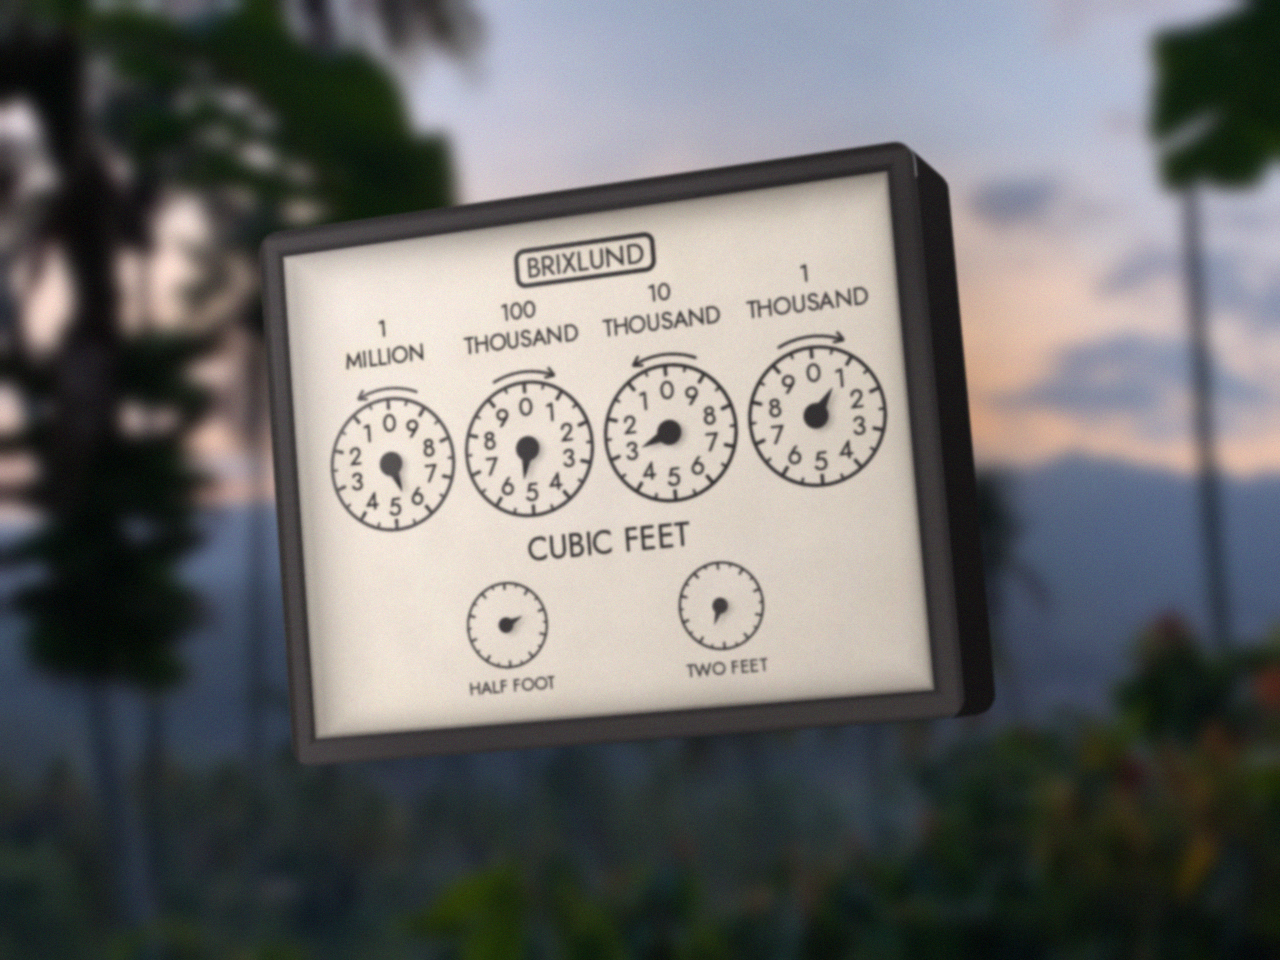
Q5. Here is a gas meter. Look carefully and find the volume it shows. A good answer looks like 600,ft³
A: 553100,ft³
